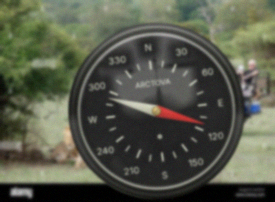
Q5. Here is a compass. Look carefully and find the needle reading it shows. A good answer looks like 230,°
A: 112.5,°
